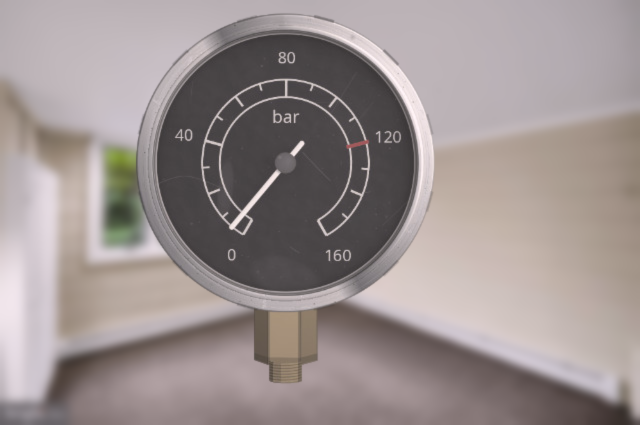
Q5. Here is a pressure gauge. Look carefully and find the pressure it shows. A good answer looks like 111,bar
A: 5,bar
